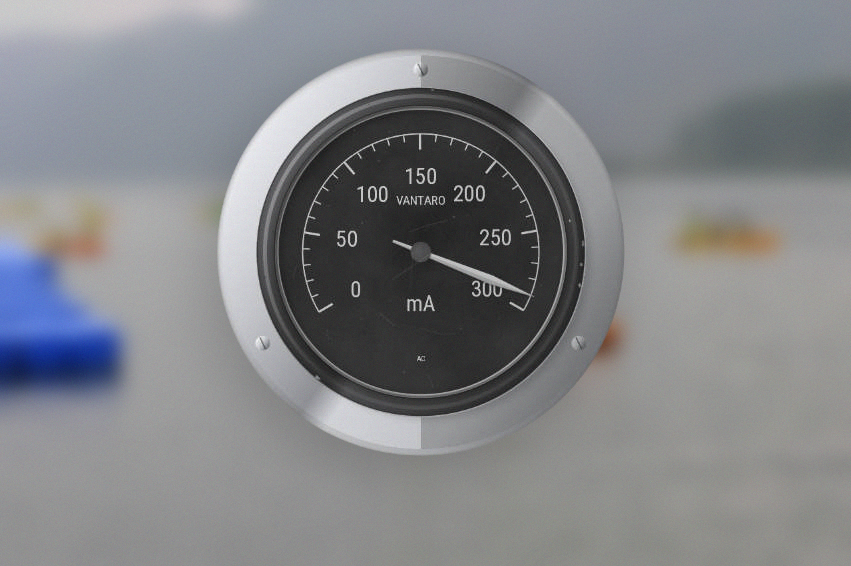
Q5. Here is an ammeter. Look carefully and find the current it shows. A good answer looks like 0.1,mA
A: 290,mA
